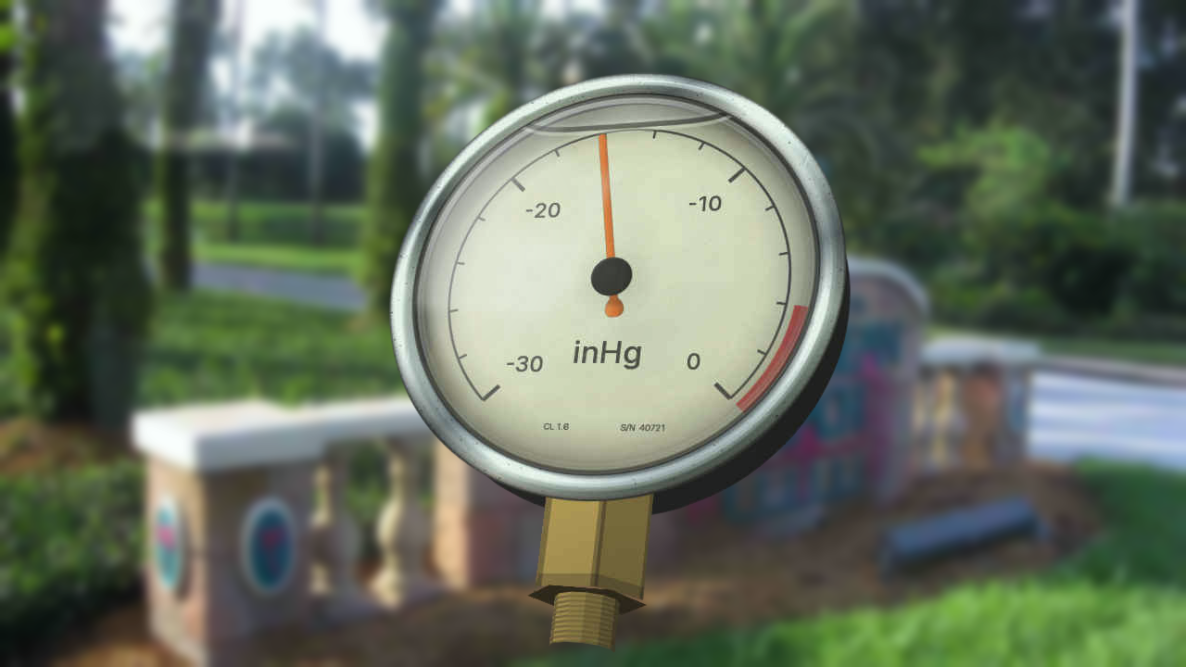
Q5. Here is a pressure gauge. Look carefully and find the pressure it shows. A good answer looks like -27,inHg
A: -16,inHg
